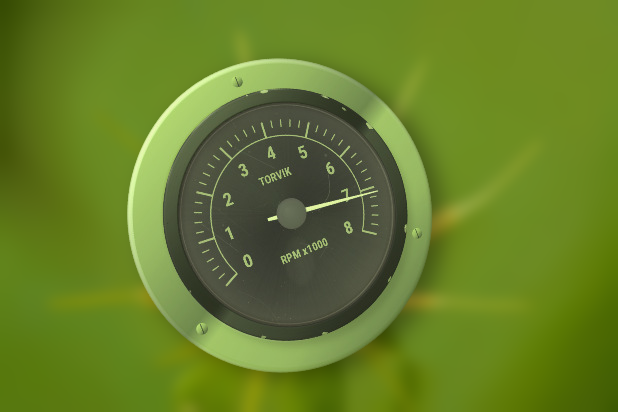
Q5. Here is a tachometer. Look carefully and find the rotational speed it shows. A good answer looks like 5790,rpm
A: 7100,rpm
